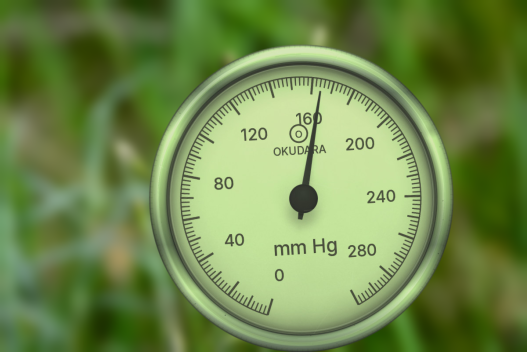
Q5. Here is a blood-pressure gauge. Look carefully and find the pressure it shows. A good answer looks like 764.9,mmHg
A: 164,mmHg
